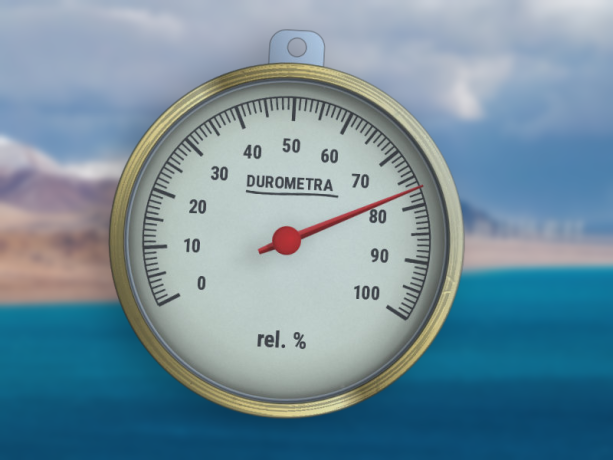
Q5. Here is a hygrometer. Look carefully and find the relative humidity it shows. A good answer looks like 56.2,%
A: 77,%
